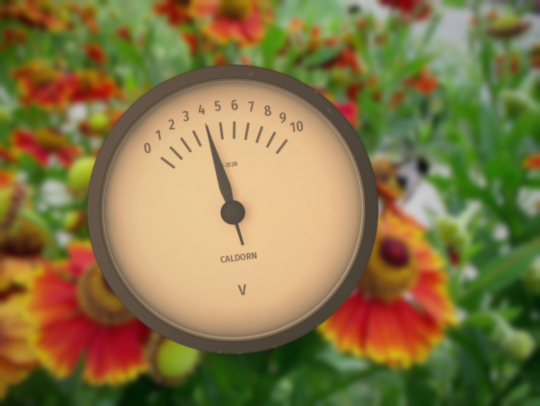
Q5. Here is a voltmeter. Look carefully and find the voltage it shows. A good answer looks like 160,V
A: 4,V
